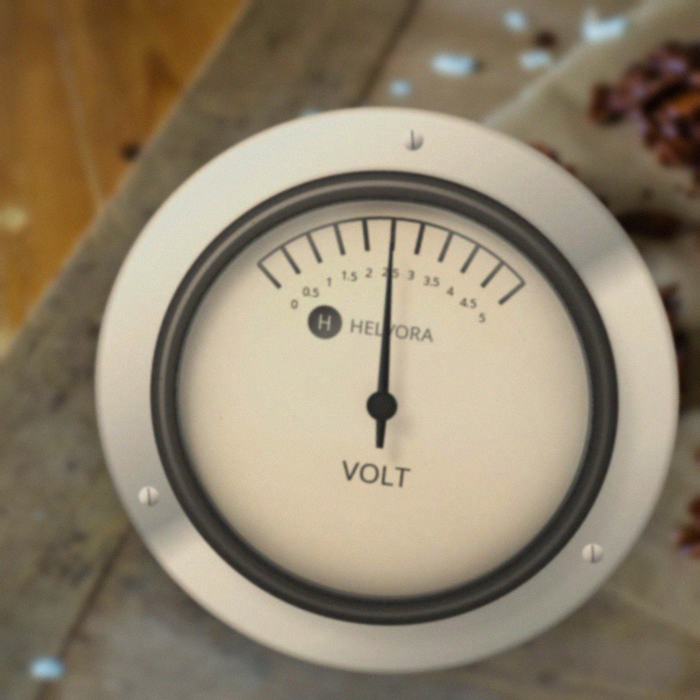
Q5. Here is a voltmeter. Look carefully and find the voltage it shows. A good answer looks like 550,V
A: 2.5,V
